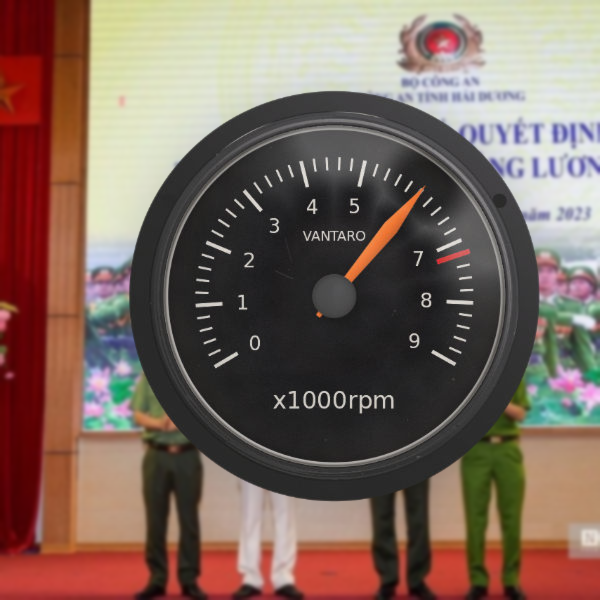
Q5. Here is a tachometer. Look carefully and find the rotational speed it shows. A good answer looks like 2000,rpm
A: 6000,rpm
